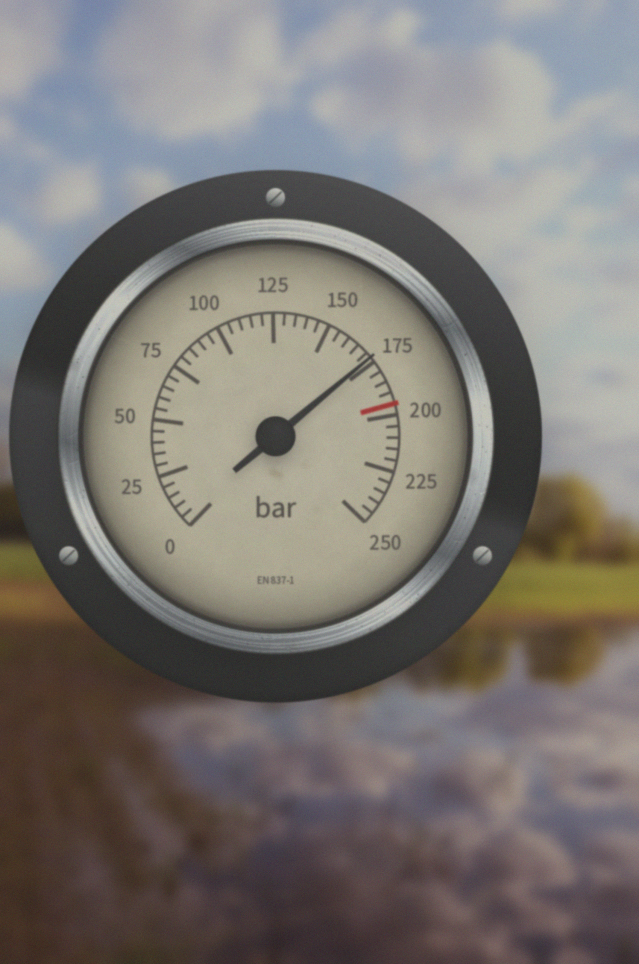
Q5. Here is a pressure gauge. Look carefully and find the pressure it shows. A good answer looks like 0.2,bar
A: 172.5,bar
